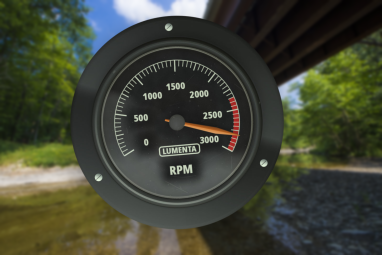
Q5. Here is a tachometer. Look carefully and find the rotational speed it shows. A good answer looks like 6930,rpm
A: 2800,rpm
